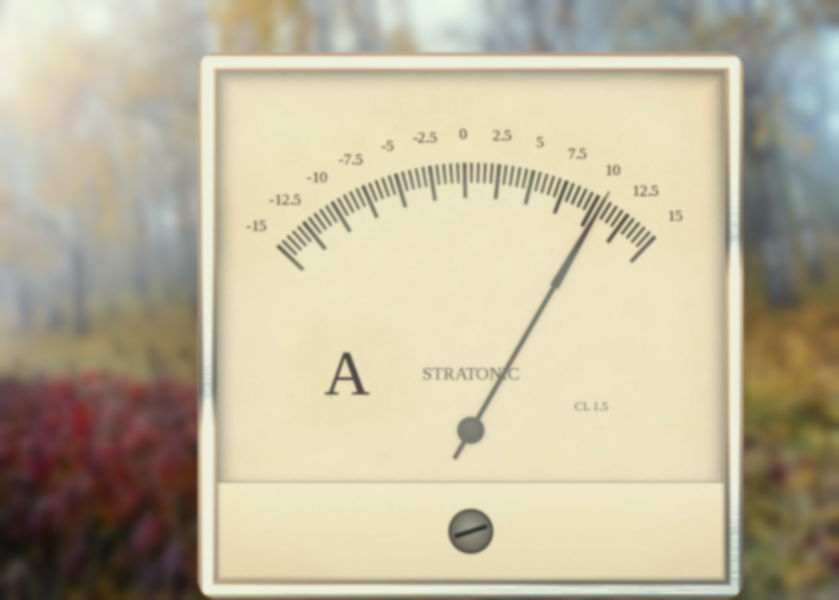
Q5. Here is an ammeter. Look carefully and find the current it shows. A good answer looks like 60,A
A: 10.5,A
